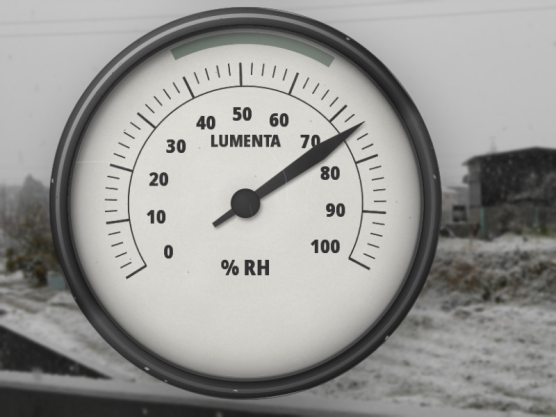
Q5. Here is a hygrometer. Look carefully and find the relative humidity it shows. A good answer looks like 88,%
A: 74,%
